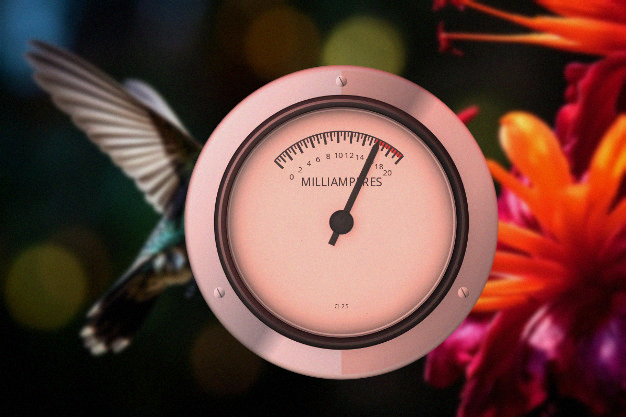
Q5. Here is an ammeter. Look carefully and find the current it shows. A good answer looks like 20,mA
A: 16,mA
